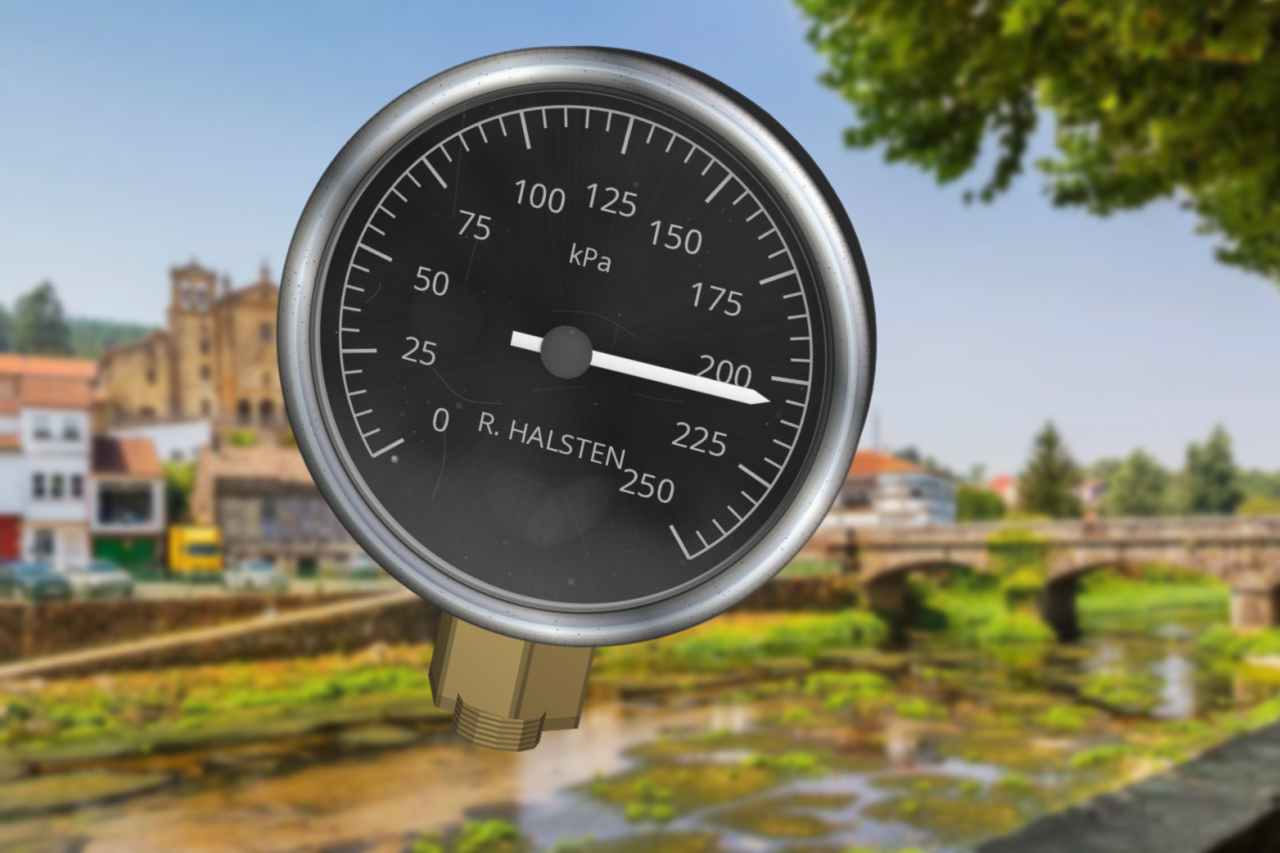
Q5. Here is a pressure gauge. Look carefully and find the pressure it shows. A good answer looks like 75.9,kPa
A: 205,kPa
